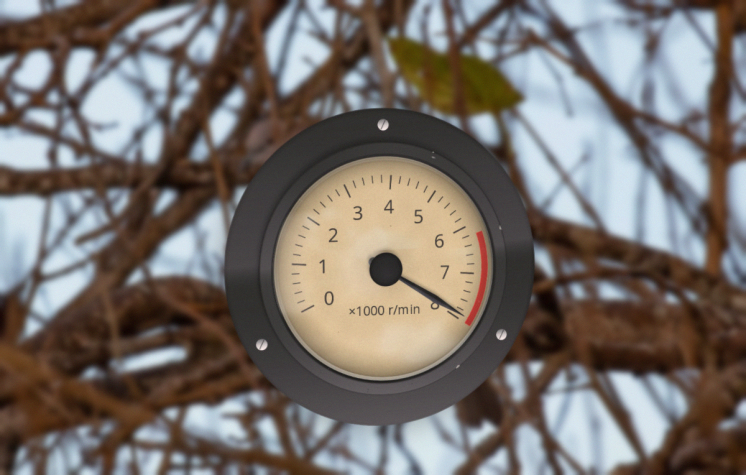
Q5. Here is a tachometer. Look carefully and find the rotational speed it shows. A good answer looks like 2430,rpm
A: 7900,rpm
